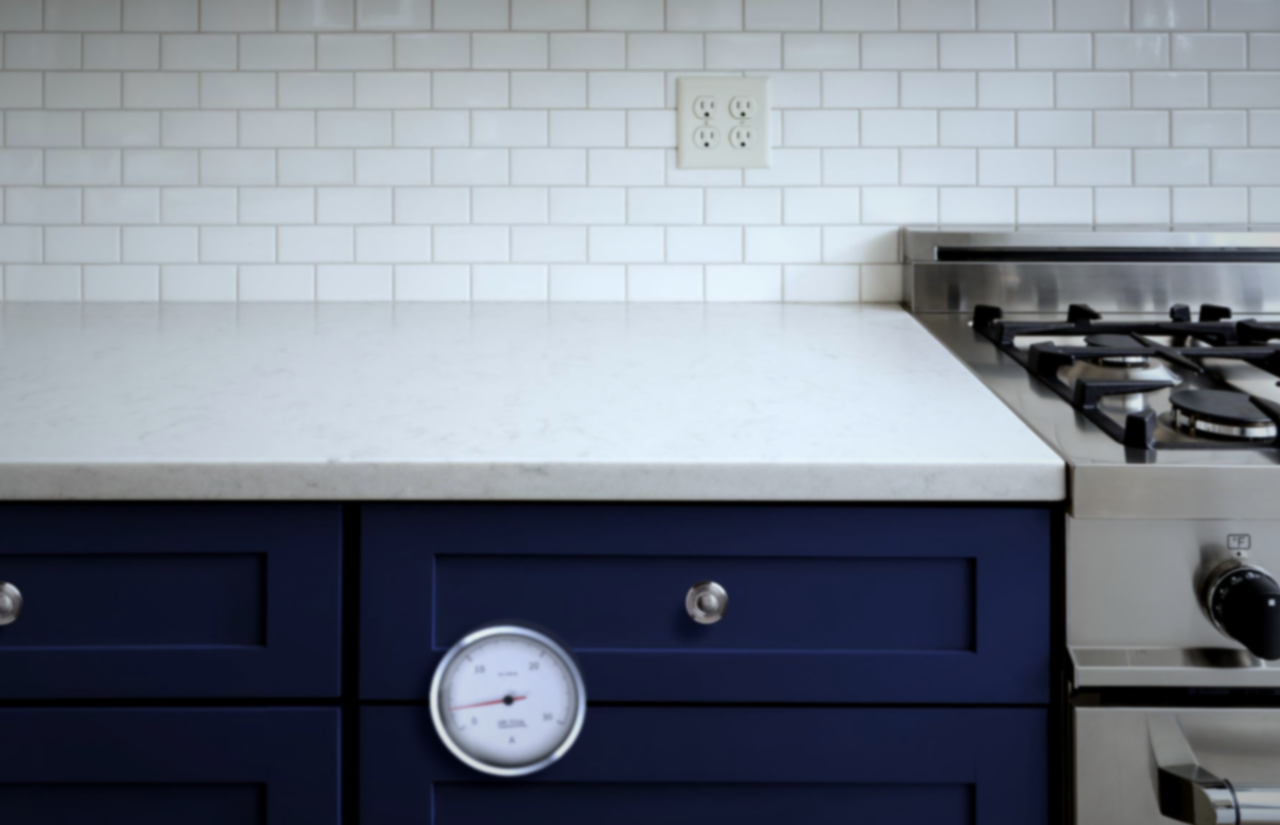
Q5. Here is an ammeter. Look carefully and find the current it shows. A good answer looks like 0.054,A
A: 3,A
